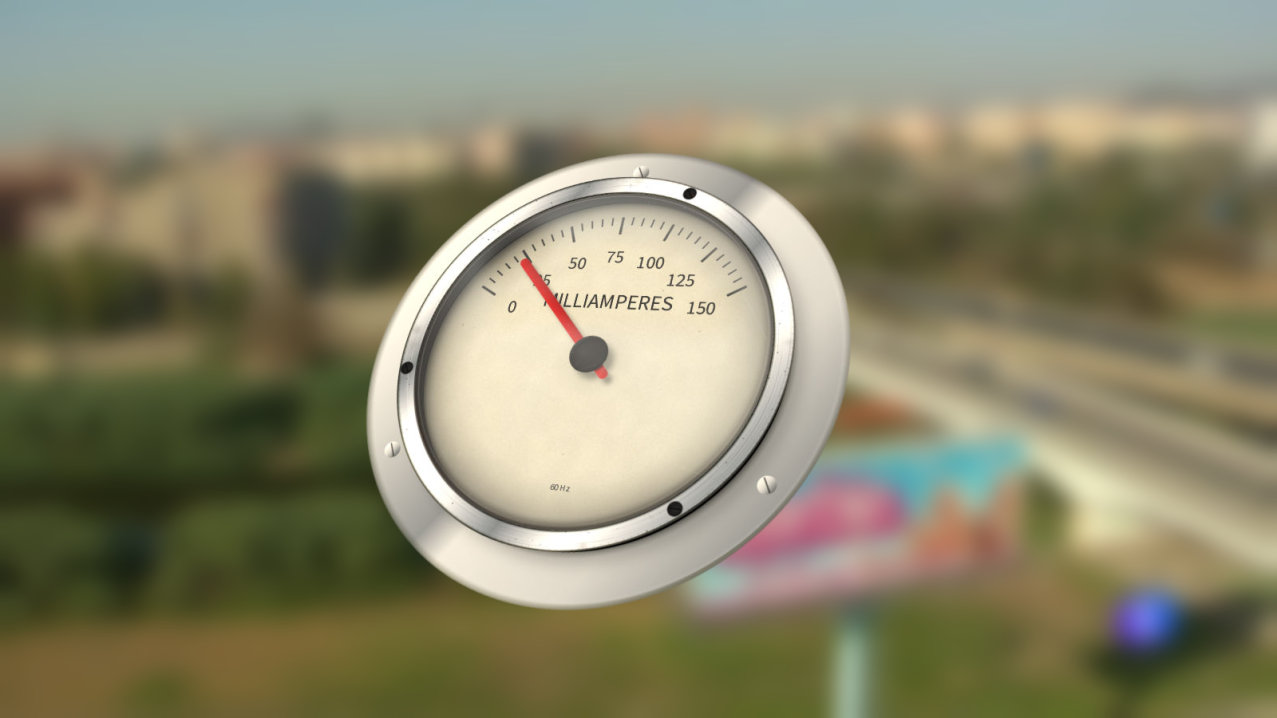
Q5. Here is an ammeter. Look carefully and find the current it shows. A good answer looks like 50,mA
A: 22.5,mA
